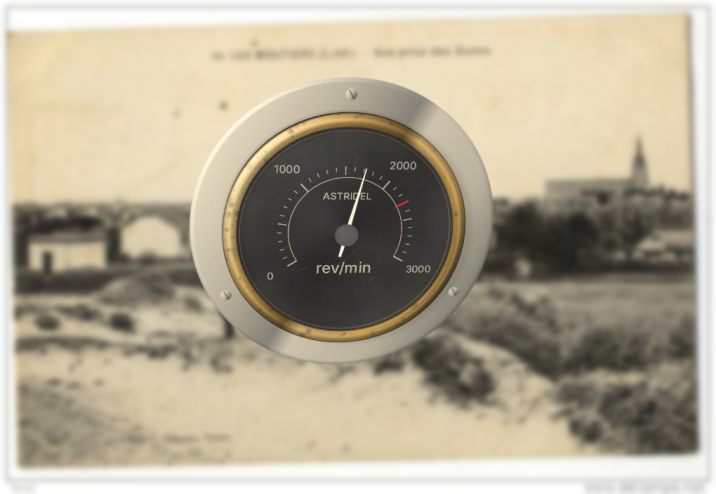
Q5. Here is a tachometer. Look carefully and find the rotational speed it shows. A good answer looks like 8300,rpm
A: 1700,rpm
